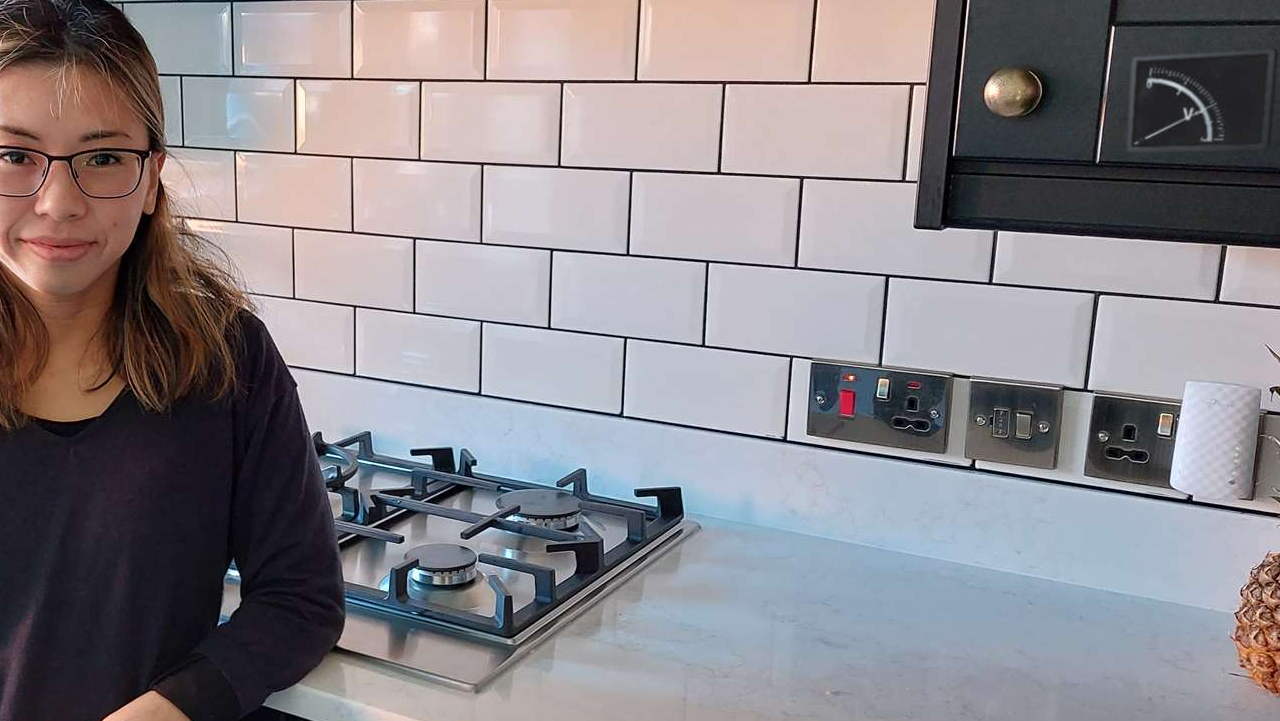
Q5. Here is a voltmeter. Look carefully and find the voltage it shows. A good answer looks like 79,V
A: 2,V
